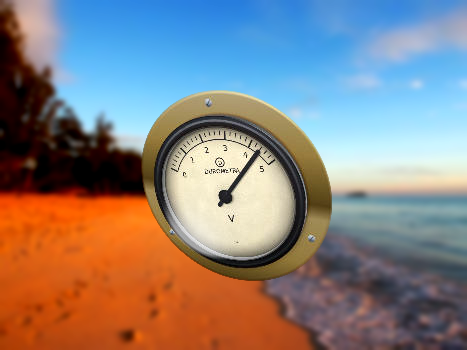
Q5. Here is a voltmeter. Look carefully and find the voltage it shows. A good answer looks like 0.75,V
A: 4.4,V
